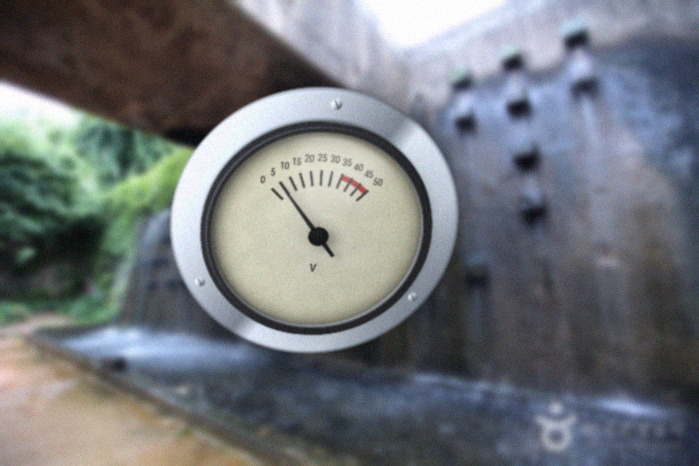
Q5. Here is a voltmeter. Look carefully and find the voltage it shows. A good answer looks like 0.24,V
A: 5,V
